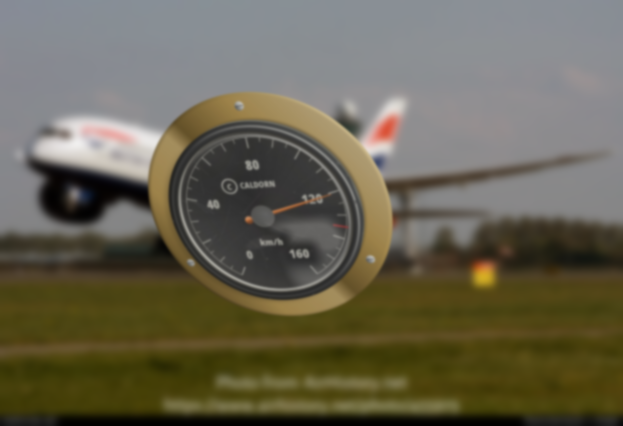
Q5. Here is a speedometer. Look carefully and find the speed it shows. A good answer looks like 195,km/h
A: 120,km/h
